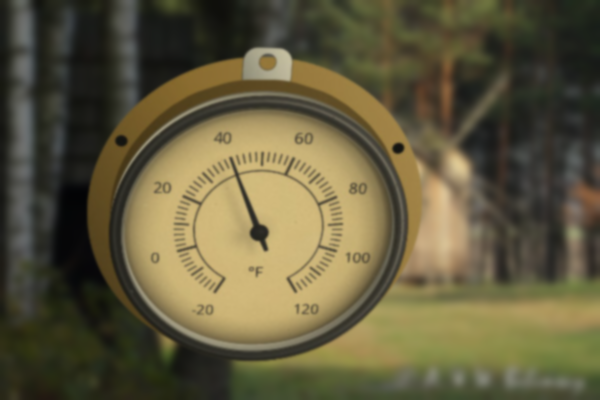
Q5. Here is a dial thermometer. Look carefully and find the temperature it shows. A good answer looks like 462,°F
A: 40,°F
